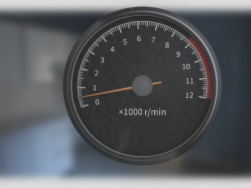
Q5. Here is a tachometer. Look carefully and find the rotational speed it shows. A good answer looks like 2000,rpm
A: 500,rpm
